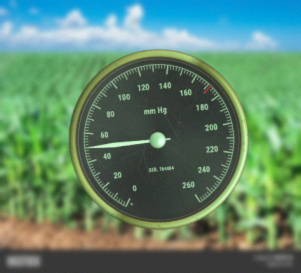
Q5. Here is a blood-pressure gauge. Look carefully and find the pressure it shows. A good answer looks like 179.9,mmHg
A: 50,mmHg
